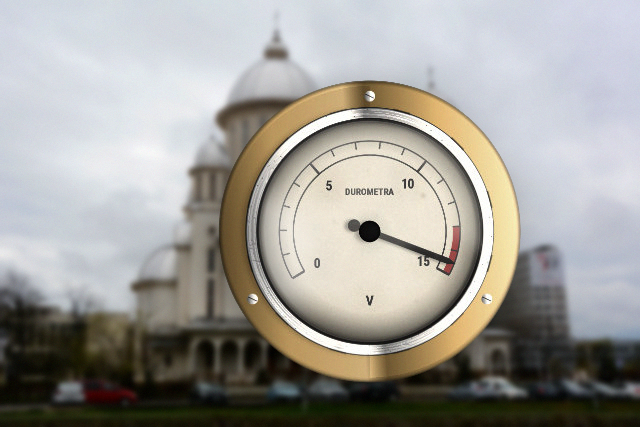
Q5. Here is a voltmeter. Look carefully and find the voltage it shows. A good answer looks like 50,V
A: 14.5,V
